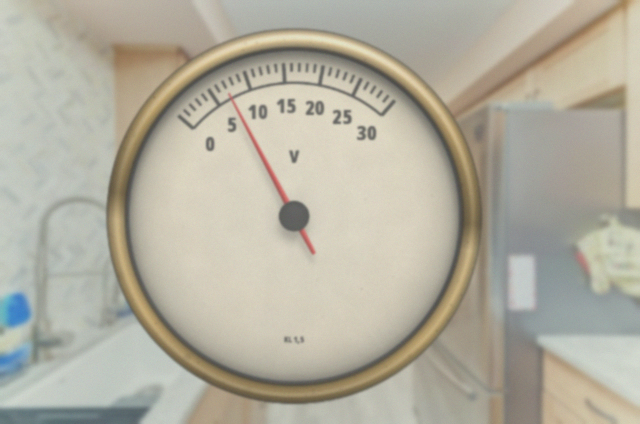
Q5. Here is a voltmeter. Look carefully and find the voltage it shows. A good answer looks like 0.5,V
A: 7,V
